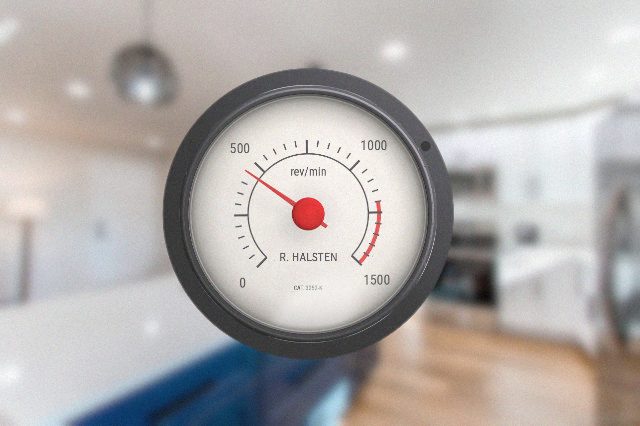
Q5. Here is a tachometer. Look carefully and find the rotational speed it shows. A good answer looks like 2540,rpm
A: 450,rpm
